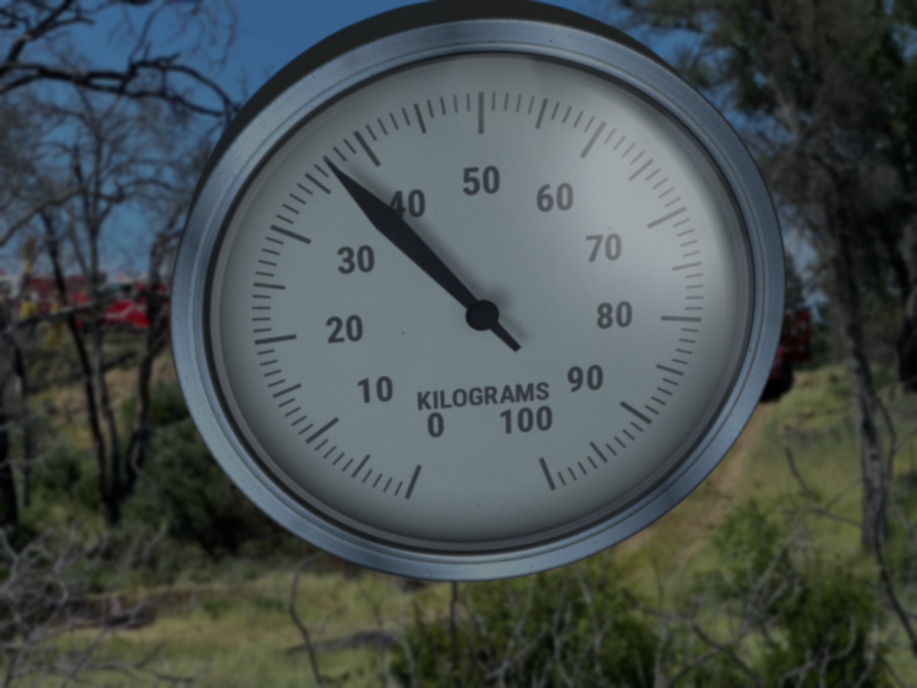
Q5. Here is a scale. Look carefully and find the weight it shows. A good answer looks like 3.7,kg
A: 37,kg
